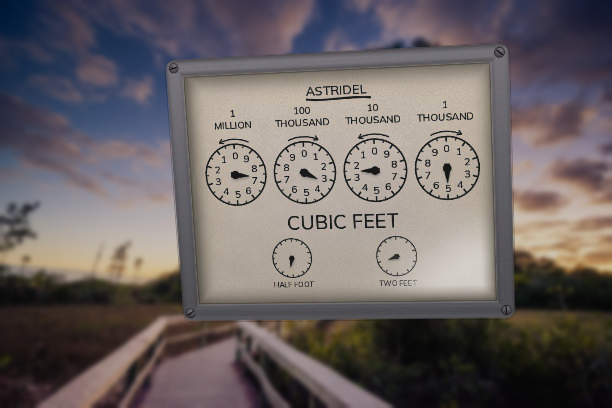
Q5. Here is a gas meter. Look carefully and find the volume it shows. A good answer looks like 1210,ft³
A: 732500,ft³
